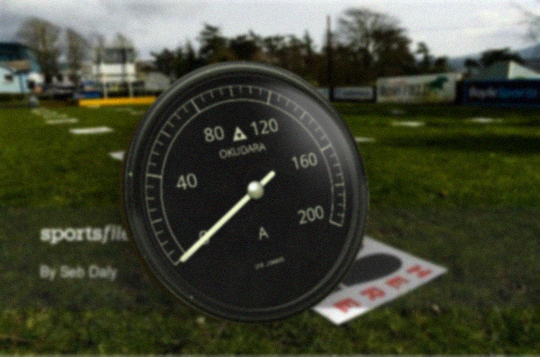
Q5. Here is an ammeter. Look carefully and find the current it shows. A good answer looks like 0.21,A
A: 0,A
